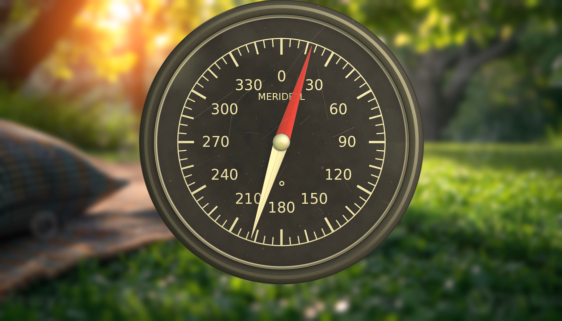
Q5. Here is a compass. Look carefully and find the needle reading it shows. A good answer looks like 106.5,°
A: 17.5,°
